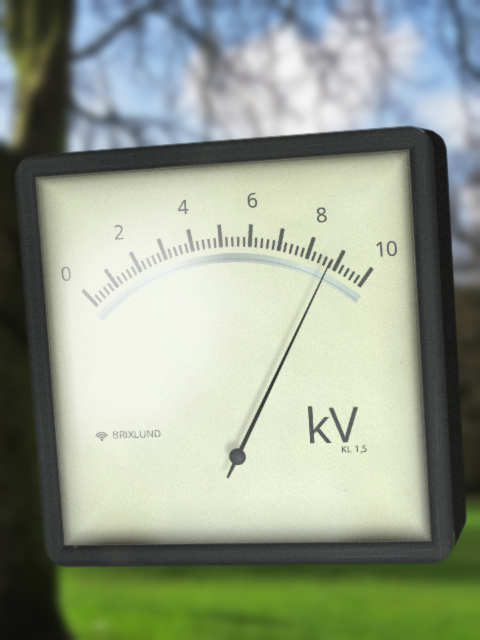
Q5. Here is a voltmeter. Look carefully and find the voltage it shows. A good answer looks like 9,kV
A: 8.8,kV
